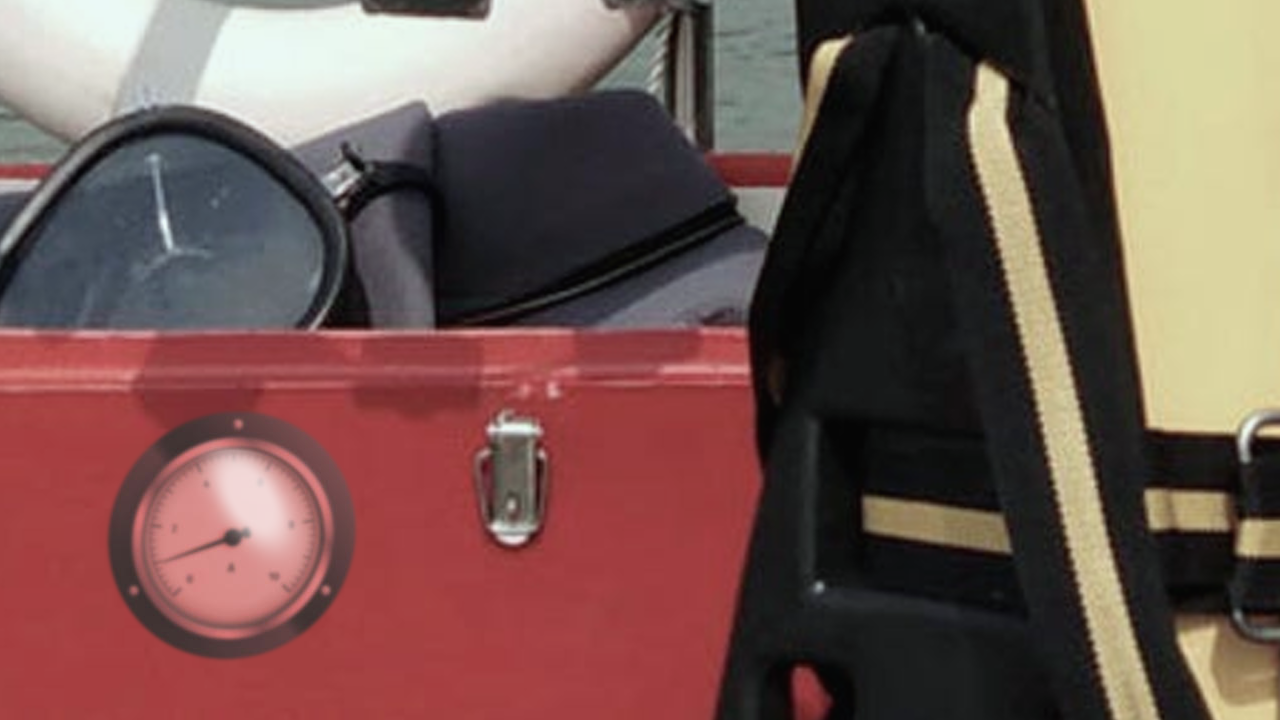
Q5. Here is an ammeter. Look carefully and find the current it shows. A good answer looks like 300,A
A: 1,A
